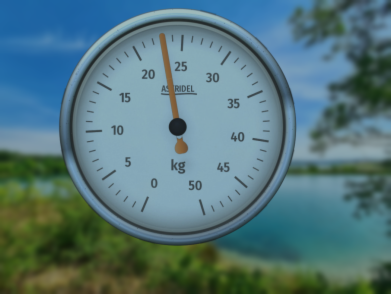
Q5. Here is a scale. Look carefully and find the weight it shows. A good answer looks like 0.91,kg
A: 23,kg
